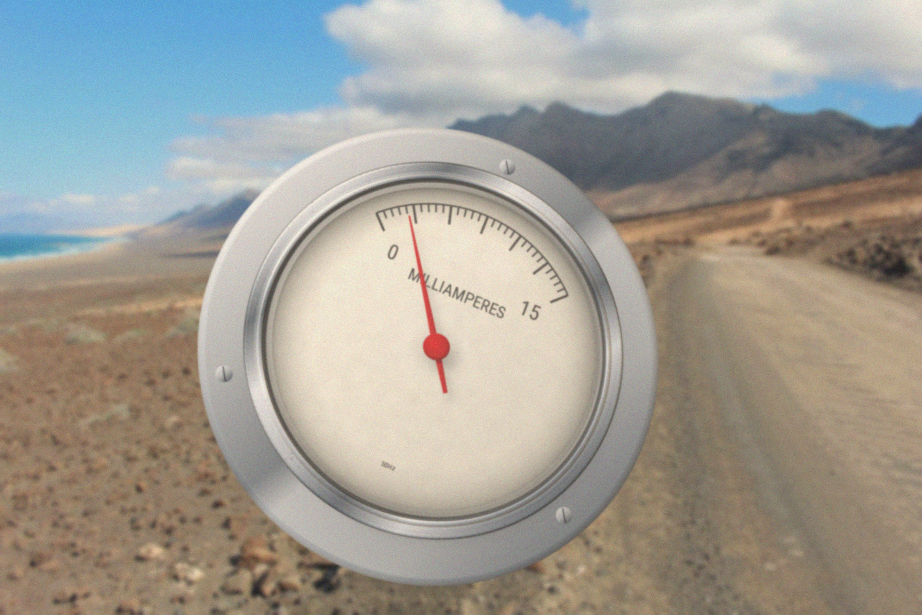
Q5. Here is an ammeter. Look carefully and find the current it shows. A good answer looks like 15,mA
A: 2,mA
